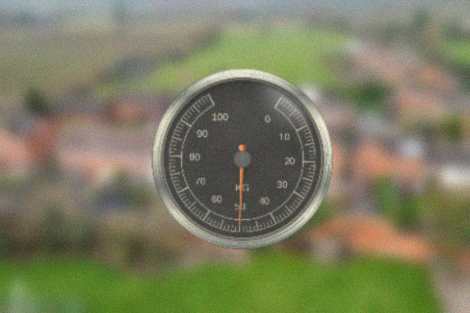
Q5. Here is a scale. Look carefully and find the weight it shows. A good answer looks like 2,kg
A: 50,kg
